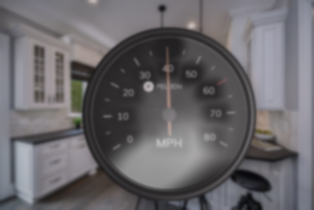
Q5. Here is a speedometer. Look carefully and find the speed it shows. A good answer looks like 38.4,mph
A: 40,mph
